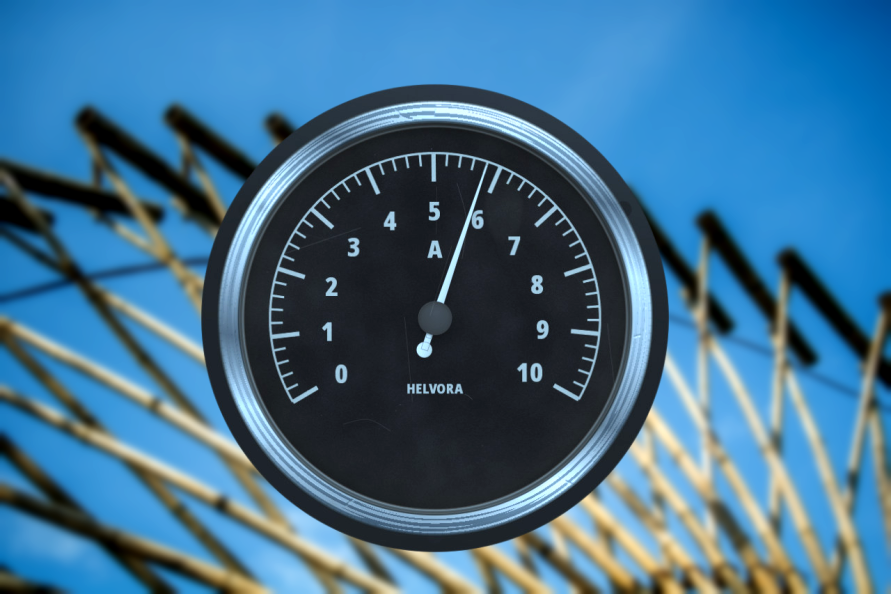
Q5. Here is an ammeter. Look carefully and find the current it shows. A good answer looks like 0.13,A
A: 5.8,A
